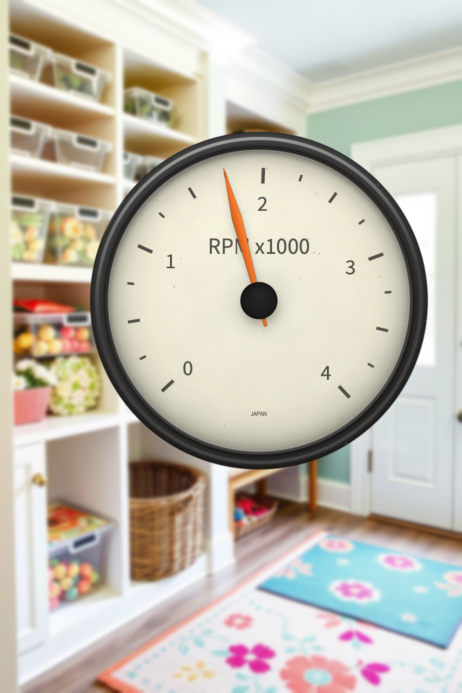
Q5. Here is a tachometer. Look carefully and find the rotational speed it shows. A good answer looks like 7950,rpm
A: 1750,rpm
